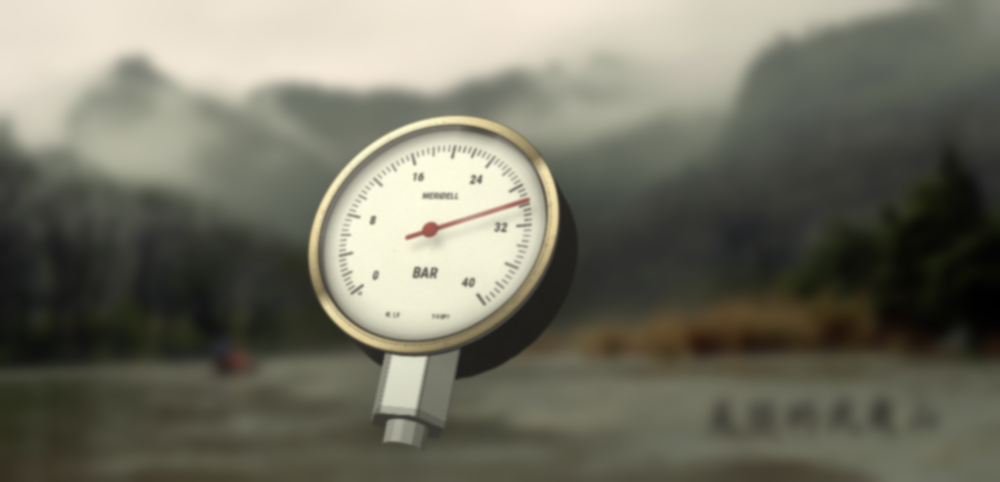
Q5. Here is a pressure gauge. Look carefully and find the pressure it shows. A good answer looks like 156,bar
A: 30,bar
